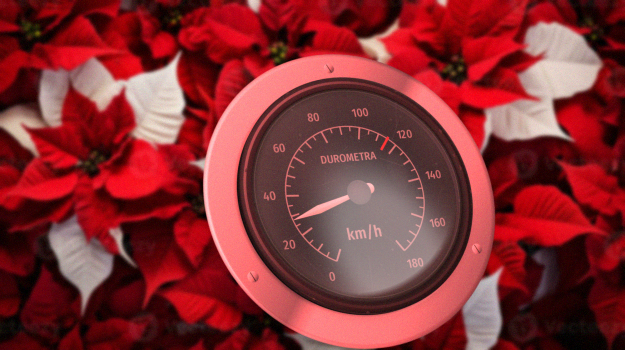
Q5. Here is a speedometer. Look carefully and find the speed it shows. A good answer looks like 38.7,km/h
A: 27.5,km/h
